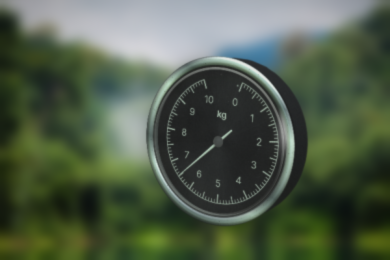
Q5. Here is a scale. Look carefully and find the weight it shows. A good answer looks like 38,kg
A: 6.5,kg
